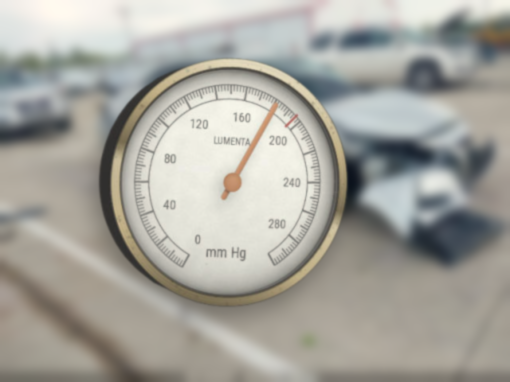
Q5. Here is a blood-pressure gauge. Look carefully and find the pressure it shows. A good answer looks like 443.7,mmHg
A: 180,mmHg
